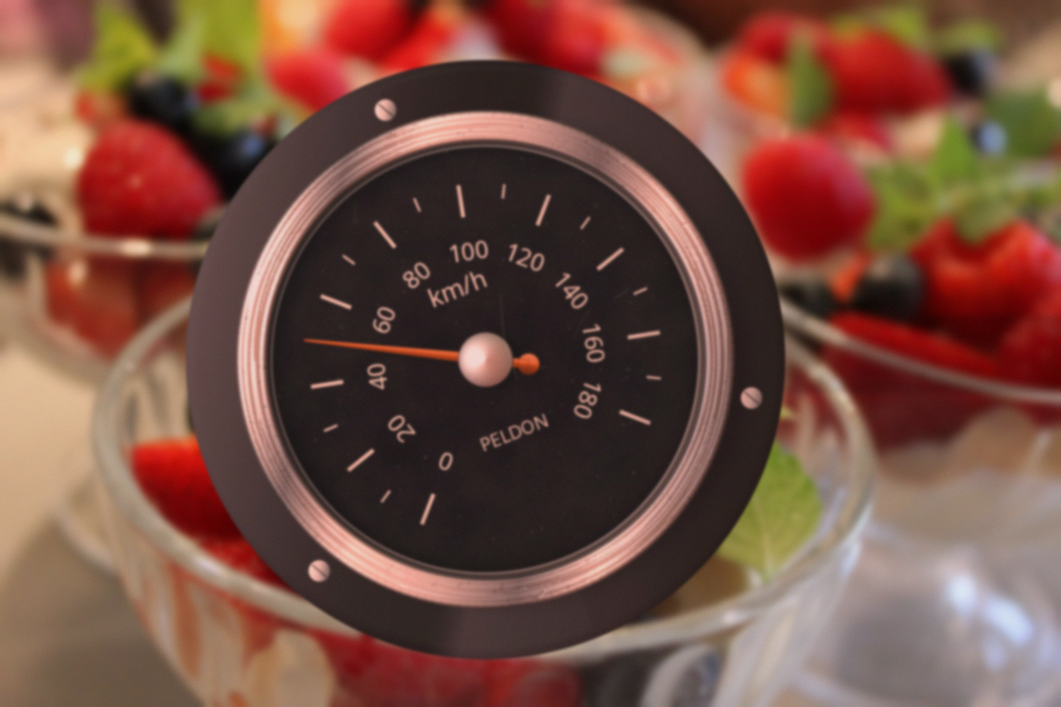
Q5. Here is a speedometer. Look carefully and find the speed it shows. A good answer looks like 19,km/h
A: 50,km/h
